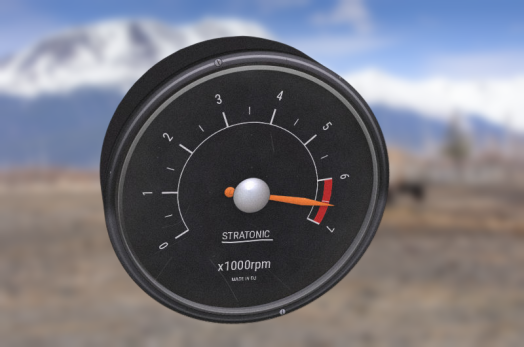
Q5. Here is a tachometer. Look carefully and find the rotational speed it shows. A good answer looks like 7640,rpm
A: 6500,rpm
